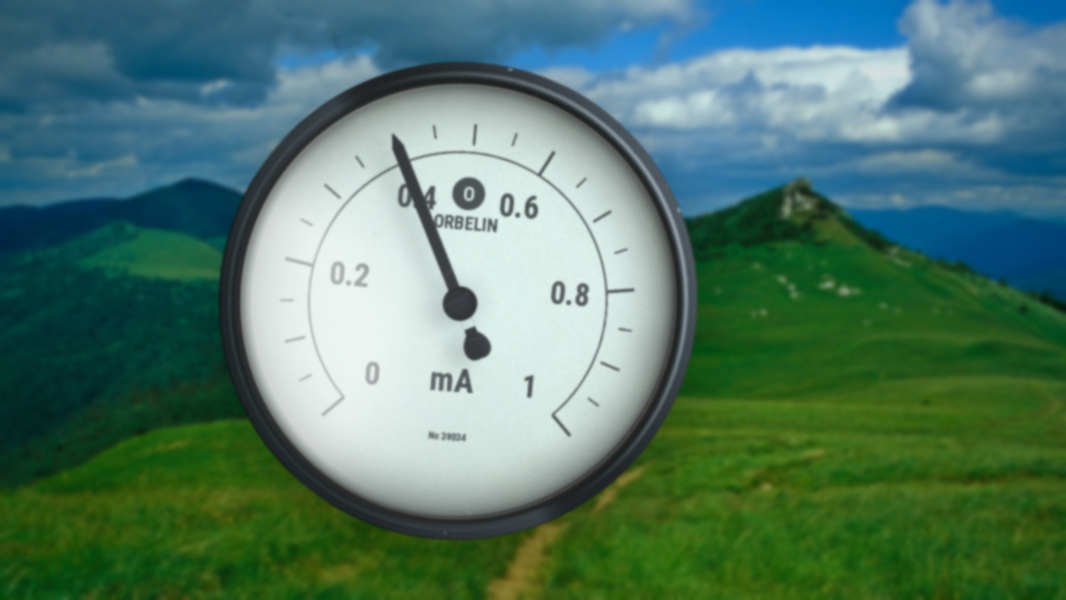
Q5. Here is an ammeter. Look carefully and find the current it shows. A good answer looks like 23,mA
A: 0.4,mA
